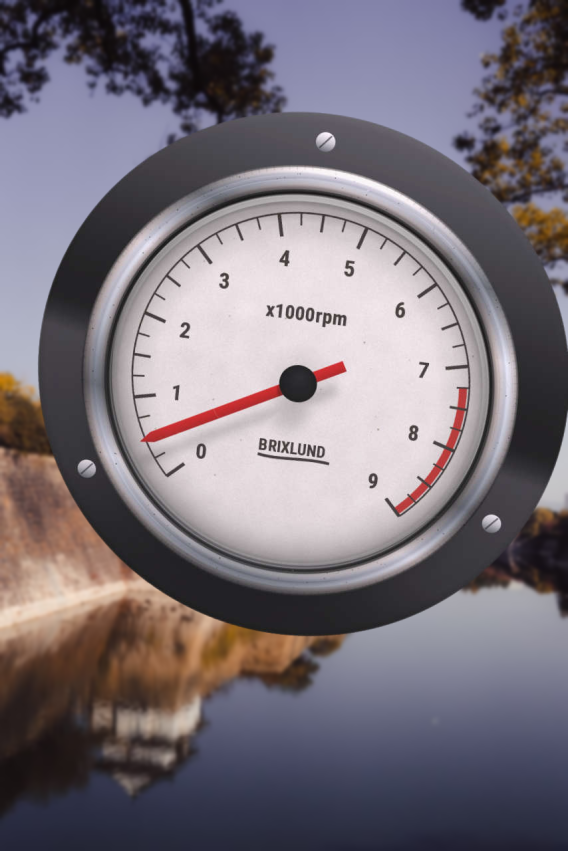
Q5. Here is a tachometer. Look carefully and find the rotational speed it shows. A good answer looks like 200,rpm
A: 500,rpm
